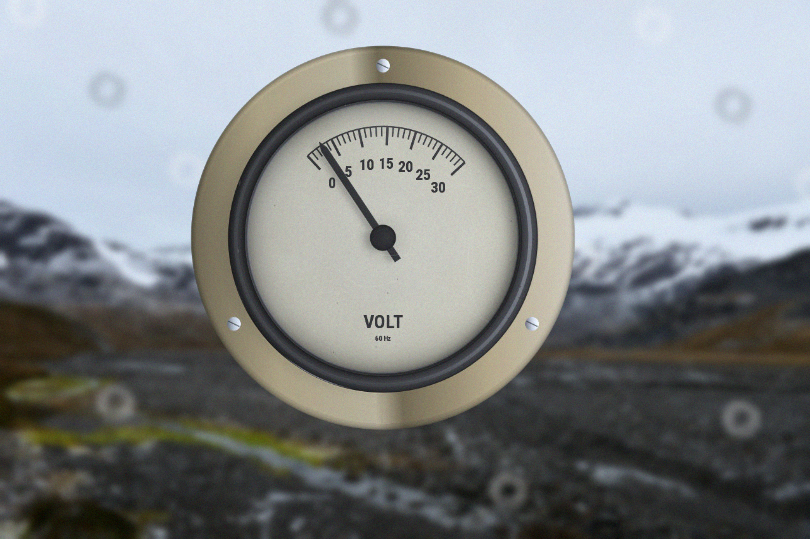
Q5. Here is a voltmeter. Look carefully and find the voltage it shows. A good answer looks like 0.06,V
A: 3,V
